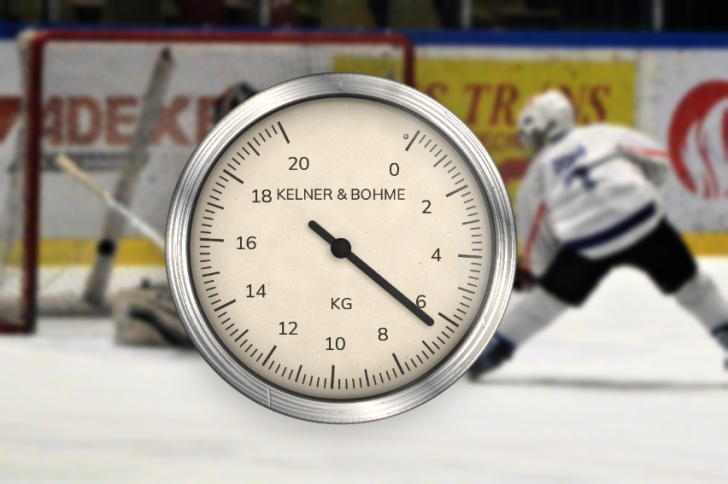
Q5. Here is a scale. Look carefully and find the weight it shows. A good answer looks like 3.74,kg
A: 6.4,kg
